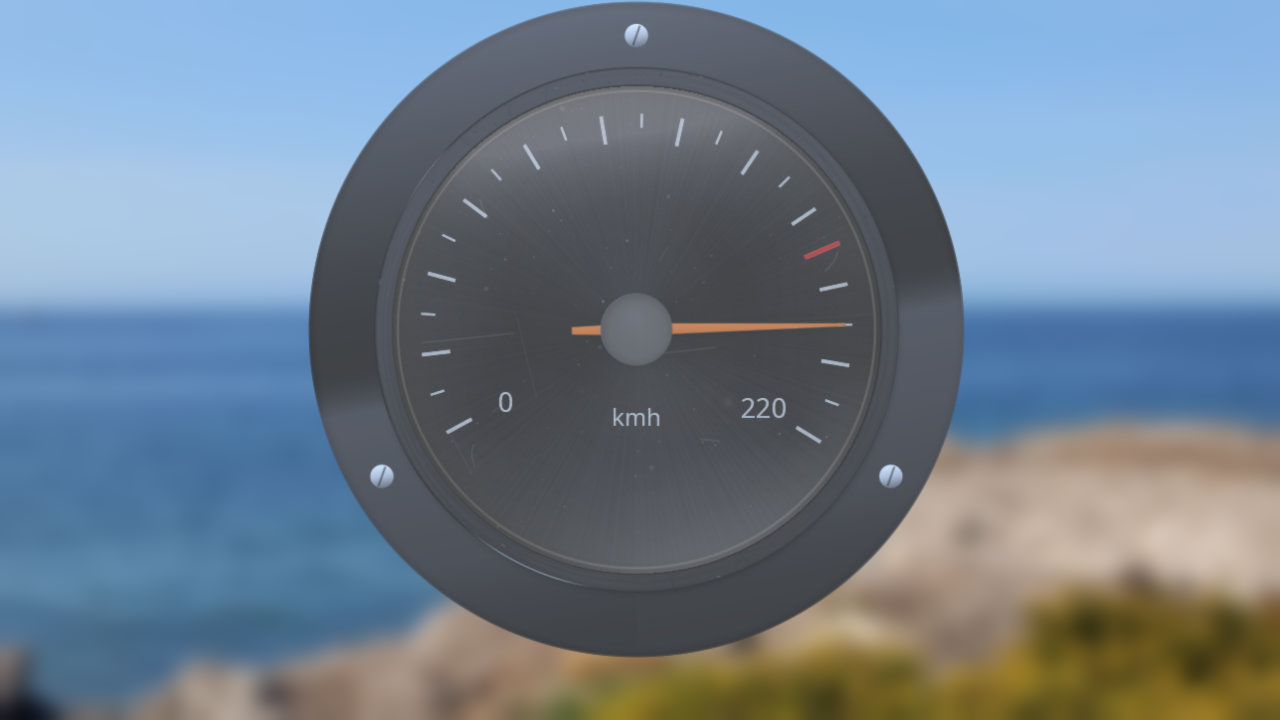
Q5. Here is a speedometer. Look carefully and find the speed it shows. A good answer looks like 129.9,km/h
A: 190,km/h
